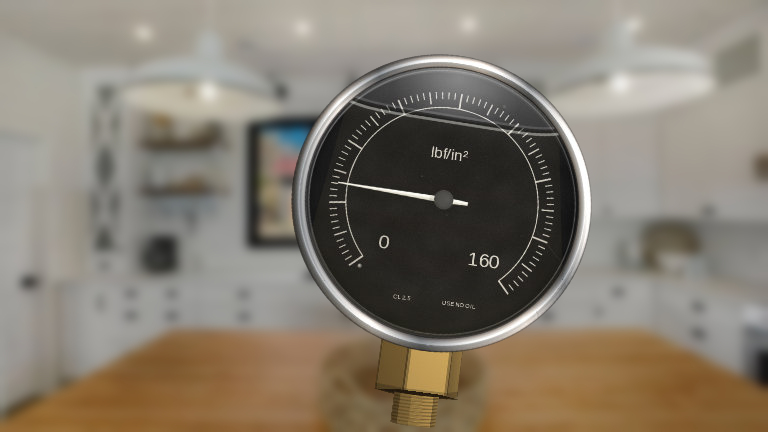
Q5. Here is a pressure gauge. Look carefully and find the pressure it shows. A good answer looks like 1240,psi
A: 26,psi
